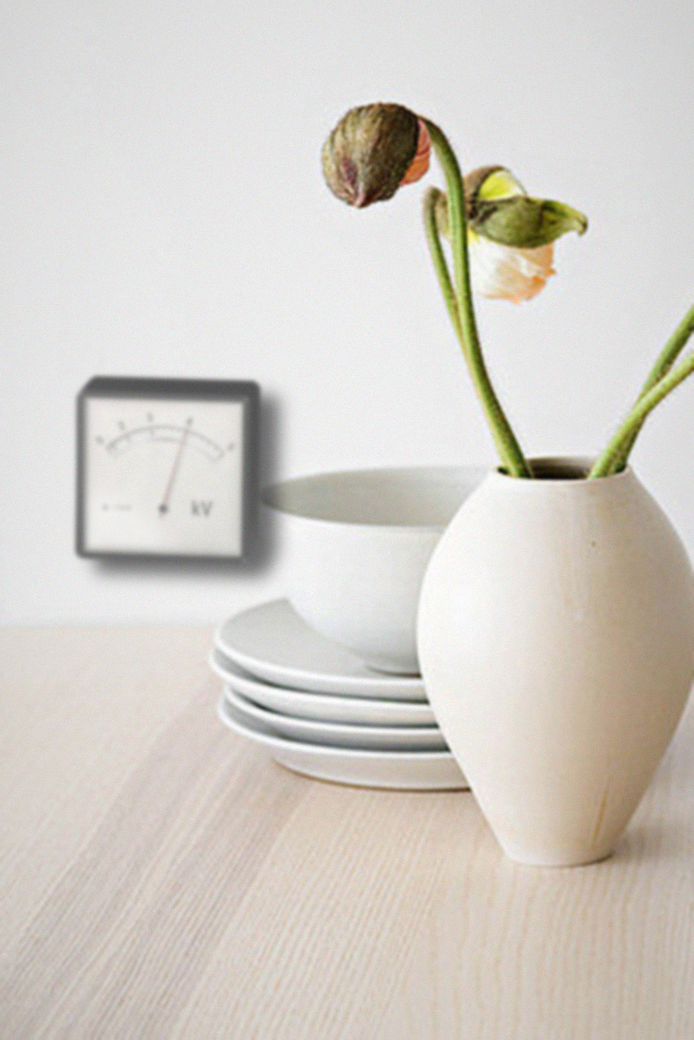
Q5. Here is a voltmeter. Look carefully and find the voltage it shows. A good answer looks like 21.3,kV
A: 4,kV
